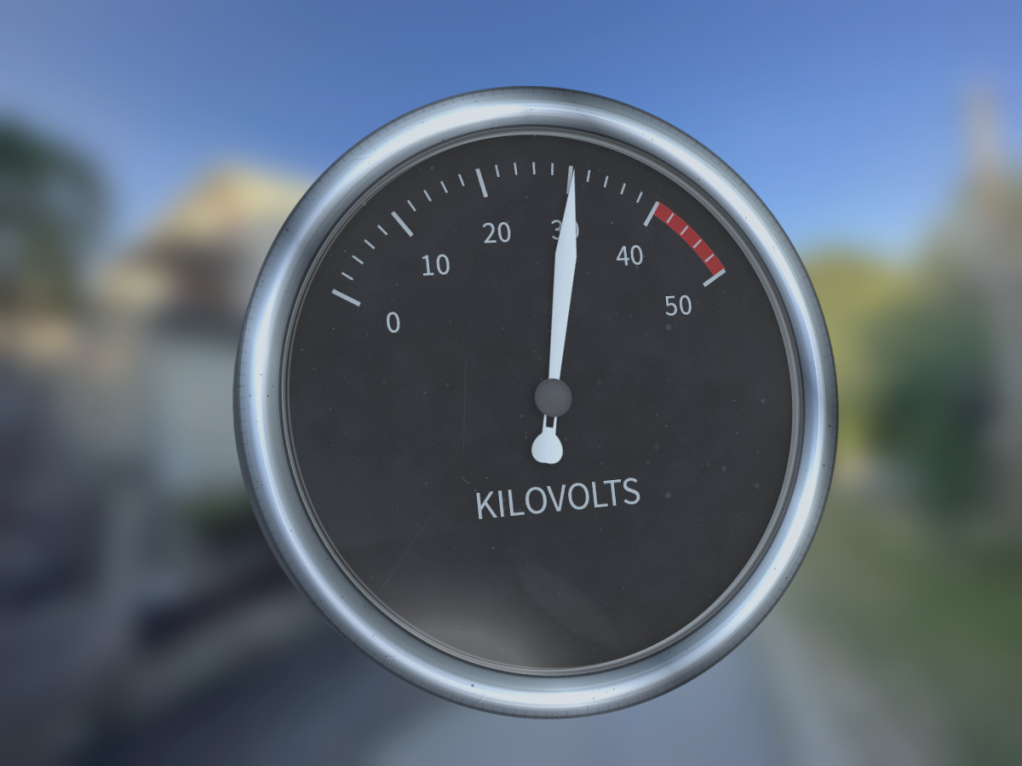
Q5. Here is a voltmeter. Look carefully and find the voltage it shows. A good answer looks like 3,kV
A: 30,kV
